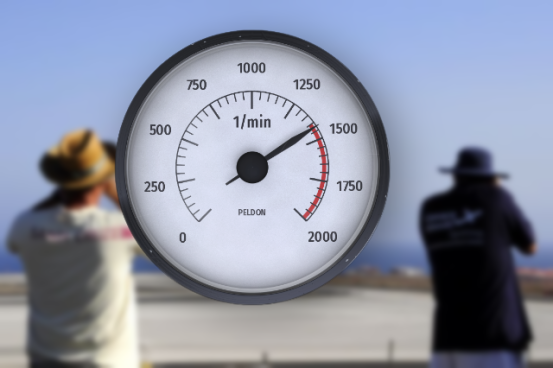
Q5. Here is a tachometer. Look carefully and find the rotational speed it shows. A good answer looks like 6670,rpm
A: 1425,rpm
